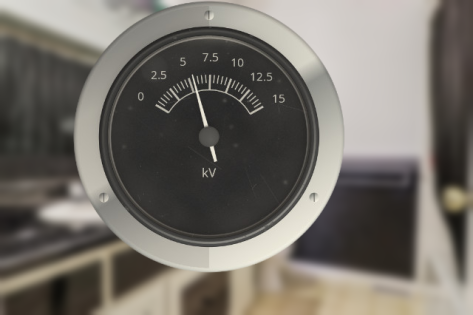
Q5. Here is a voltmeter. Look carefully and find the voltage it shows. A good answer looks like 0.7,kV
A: 5.5,kV
